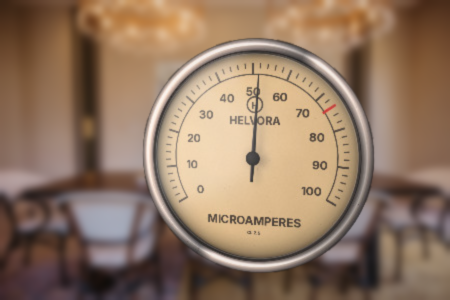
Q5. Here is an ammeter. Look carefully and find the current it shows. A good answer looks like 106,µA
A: 52,µA
